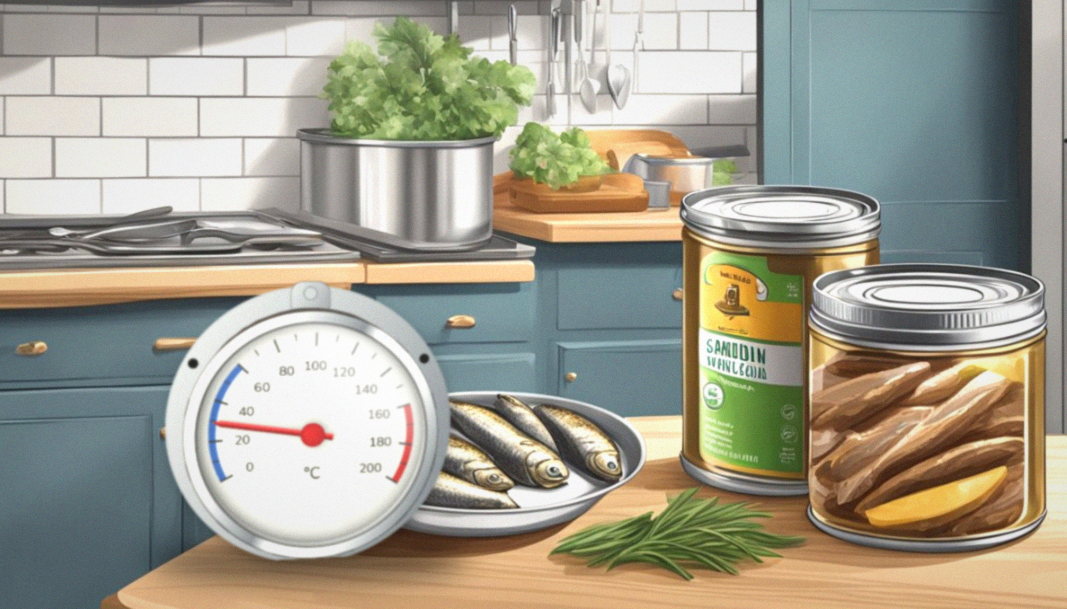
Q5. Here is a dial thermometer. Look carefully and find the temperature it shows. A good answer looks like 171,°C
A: 30,°C
